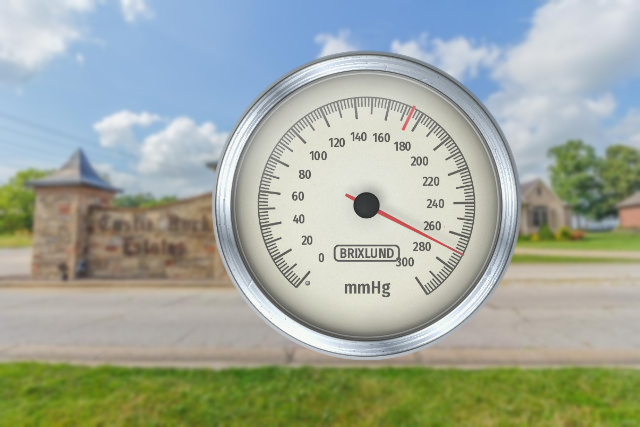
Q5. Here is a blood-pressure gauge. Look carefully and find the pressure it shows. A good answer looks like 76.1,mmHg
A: 270,mmHg
